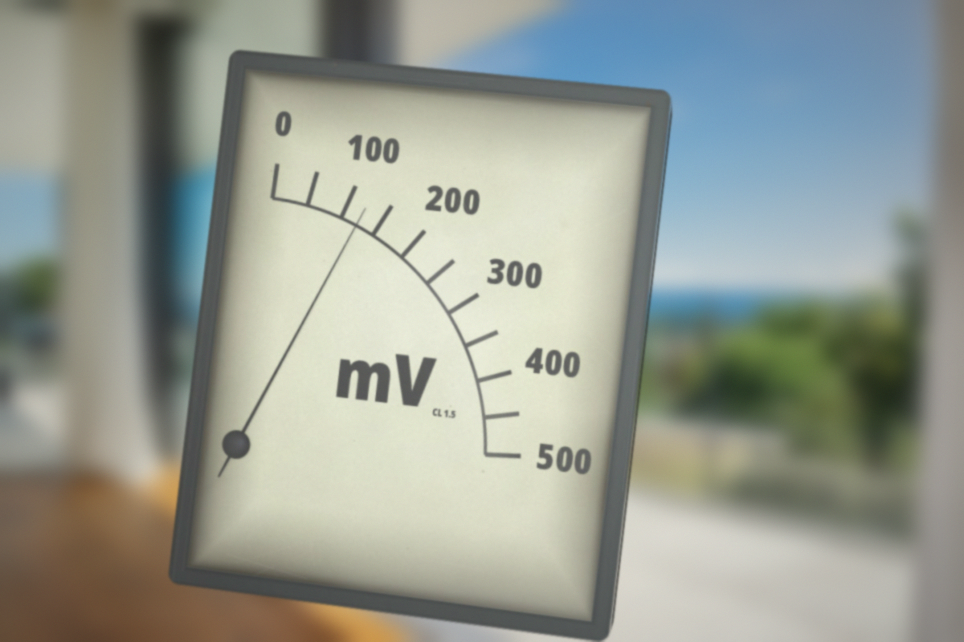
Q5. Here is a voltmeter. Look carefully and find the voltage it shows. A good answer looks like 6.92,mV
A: 125,mV
